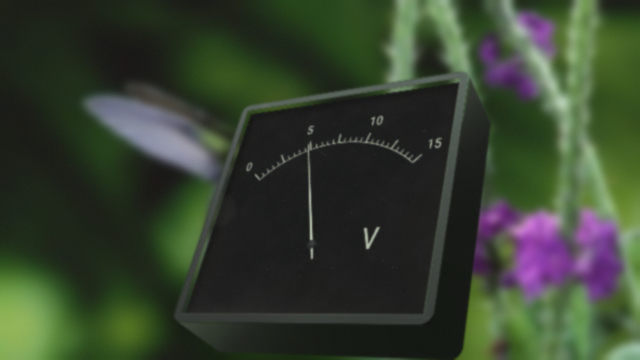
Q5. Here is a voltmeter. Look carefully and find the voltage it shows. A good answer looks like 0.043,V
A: 5,V
